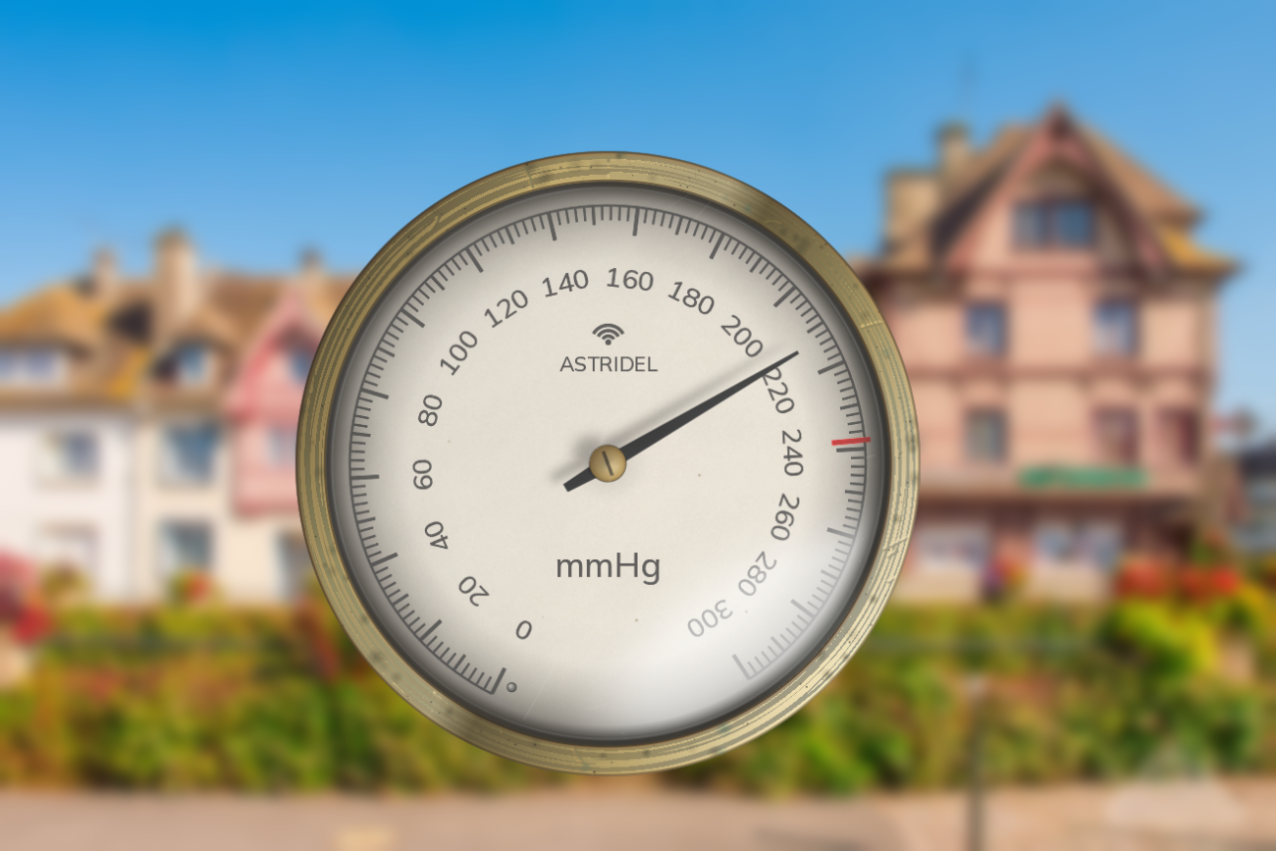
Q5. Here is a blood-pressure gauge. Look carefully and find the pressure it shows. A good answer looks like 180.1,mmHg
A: 213,mmHg
